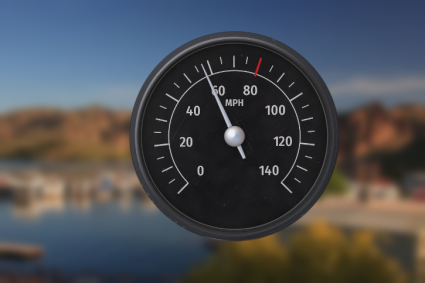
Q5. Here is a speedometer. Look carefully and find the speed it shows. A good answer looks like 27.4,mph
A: 57.5,mph
